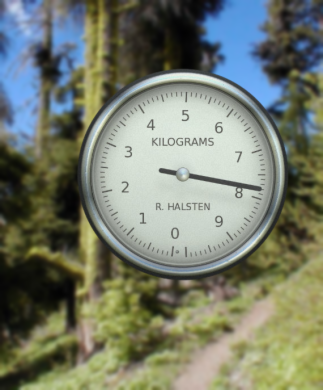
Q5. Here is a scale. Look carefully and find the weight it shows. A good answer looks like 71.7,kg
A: 7.8,kg
